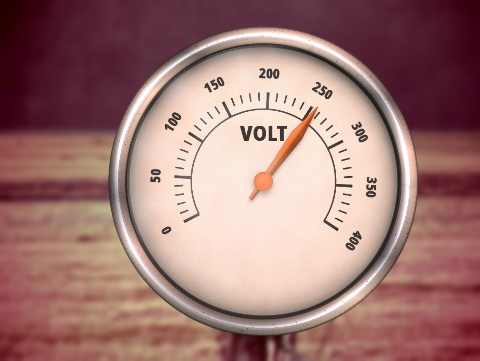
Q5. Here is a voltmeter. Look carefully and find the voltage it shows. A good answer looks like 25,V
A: 255,V
